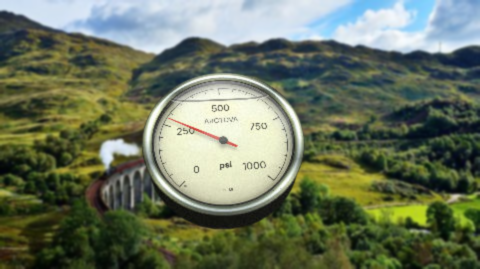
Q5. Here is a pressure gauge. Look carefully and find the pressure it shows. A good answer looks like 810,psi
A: 275,psi
